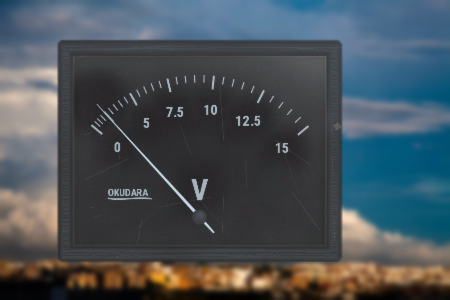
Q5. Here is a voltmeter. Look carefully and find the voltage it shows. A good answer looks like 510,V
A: 2.5,V
